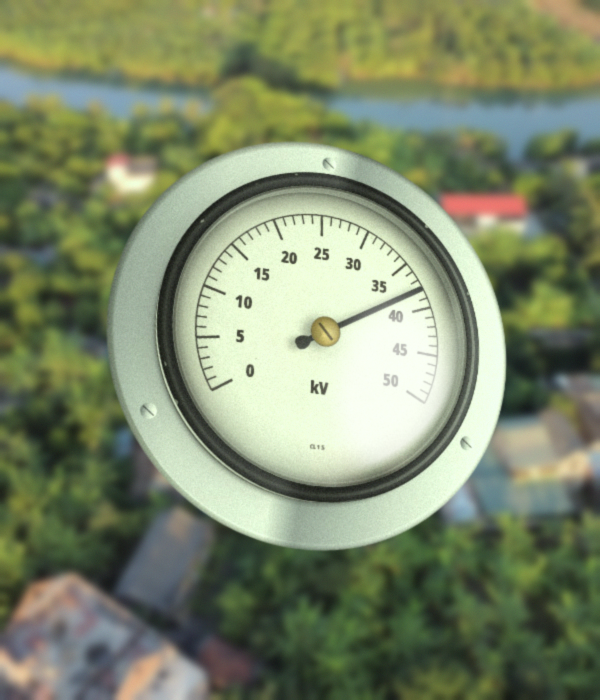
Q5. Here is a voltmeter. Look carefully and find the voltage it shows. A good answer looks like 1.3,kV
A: 38,kV
